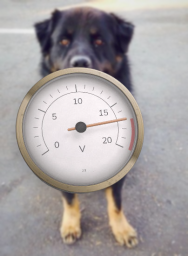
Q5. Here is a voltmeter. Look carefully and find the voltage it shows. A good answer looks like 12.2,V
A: 17,V
